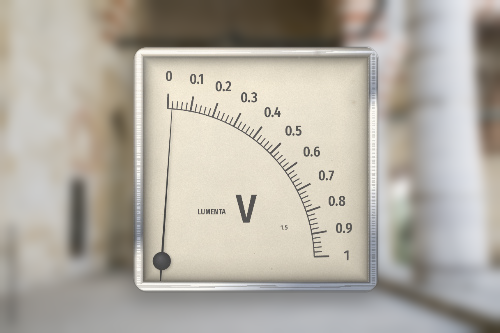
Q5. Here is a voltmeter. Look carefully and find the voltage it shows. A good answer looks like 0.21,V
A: 0.02,V
